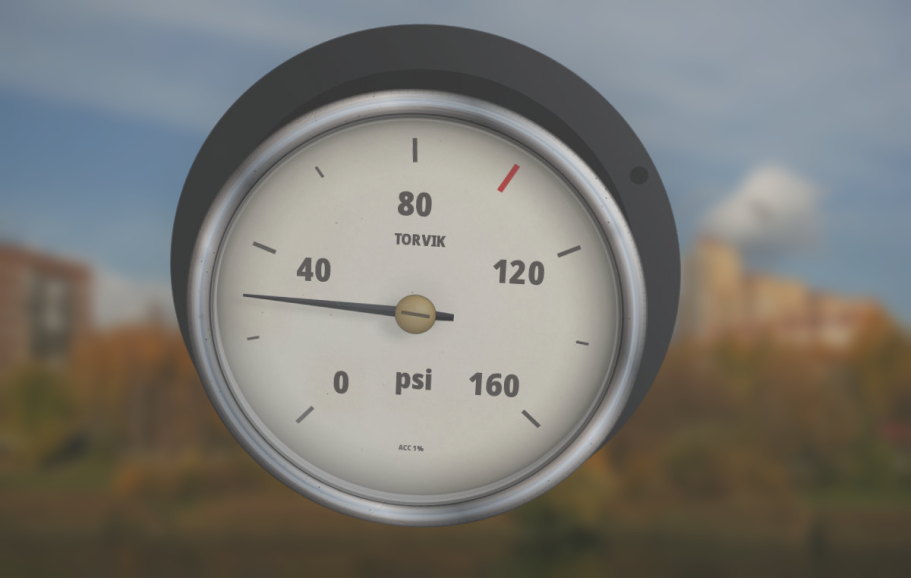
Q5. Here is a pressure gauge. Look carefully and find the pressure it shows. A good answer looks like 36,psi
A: 30,psi
